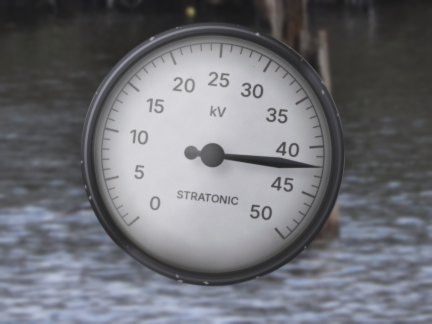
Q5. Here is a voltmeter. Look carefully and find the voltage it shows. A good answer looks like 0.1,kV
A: 42,kV
